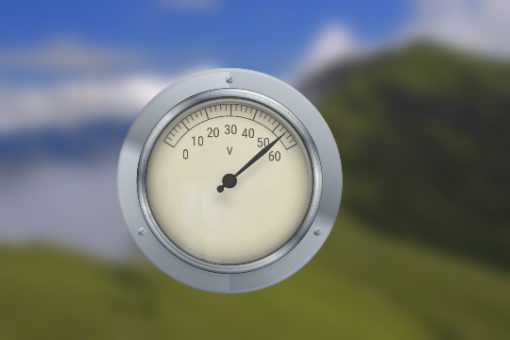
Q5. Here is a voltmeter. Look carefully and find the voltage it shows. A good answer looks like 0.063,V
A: 54,V
